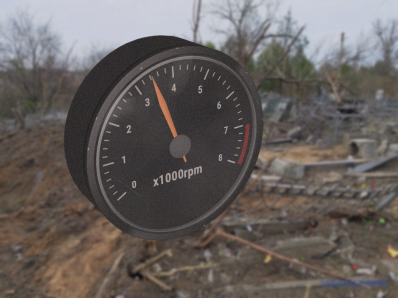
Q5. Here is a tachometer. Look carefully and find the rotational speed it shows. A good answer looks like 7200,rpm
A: 3400,rpm
